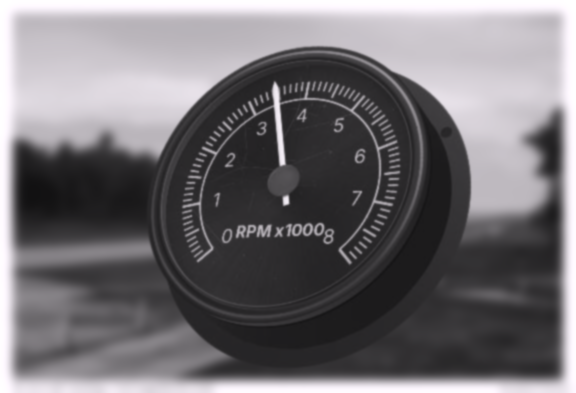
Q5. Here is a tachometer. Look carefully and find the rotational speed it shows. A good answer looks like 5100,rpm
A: 3500,rpm
